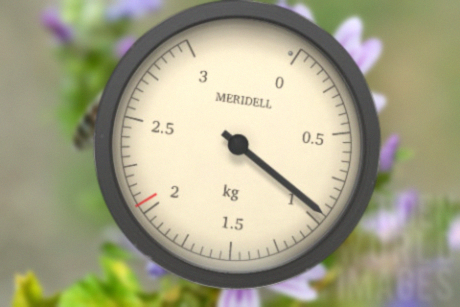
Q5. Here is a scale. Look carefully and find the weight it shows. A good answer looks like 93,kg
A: 0.95,kg
